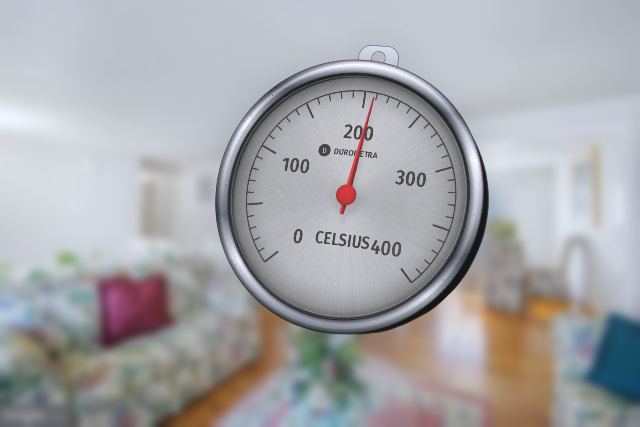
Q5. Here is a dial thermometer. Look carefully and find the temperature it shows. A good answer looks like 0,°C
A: 210,°C
